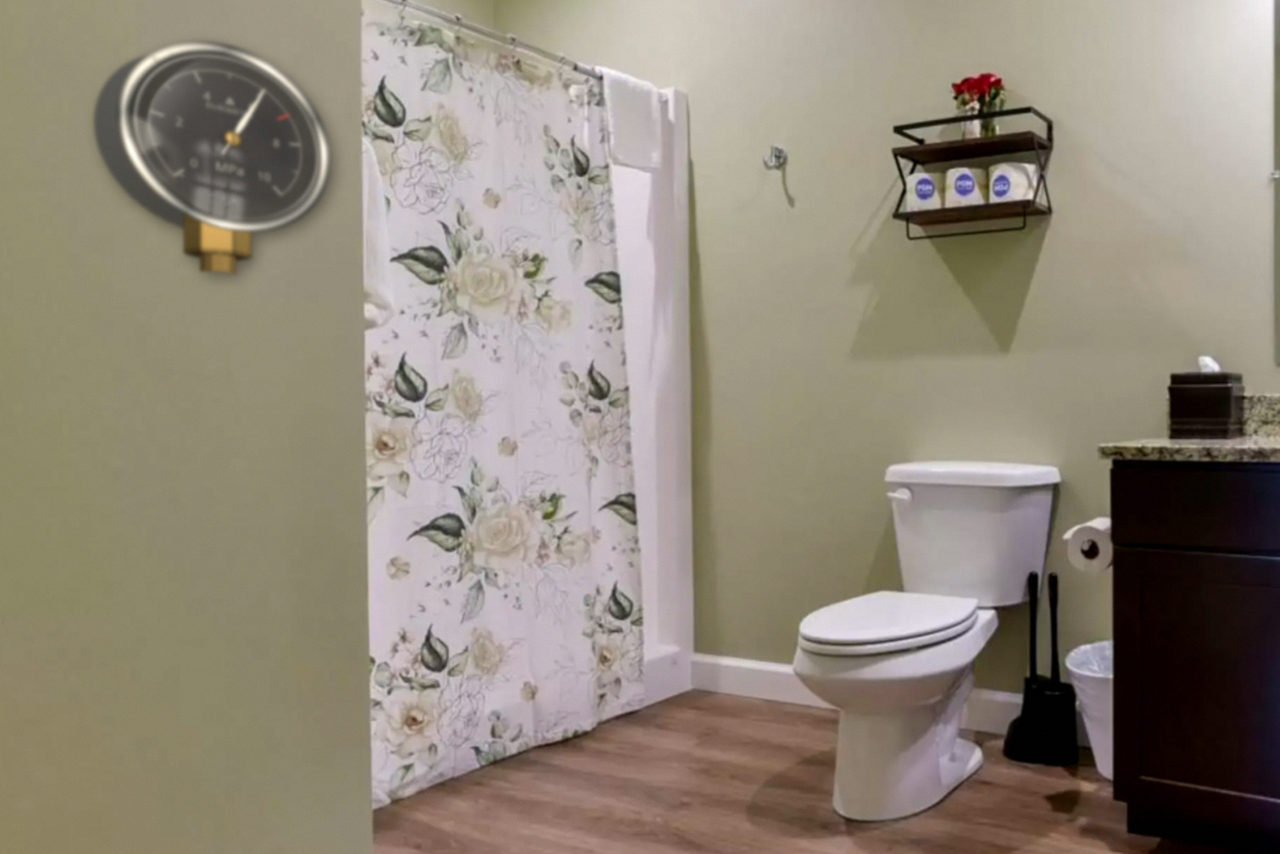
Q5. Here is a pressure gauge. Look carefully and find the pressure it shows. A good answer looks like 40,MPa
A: 6,MPa
